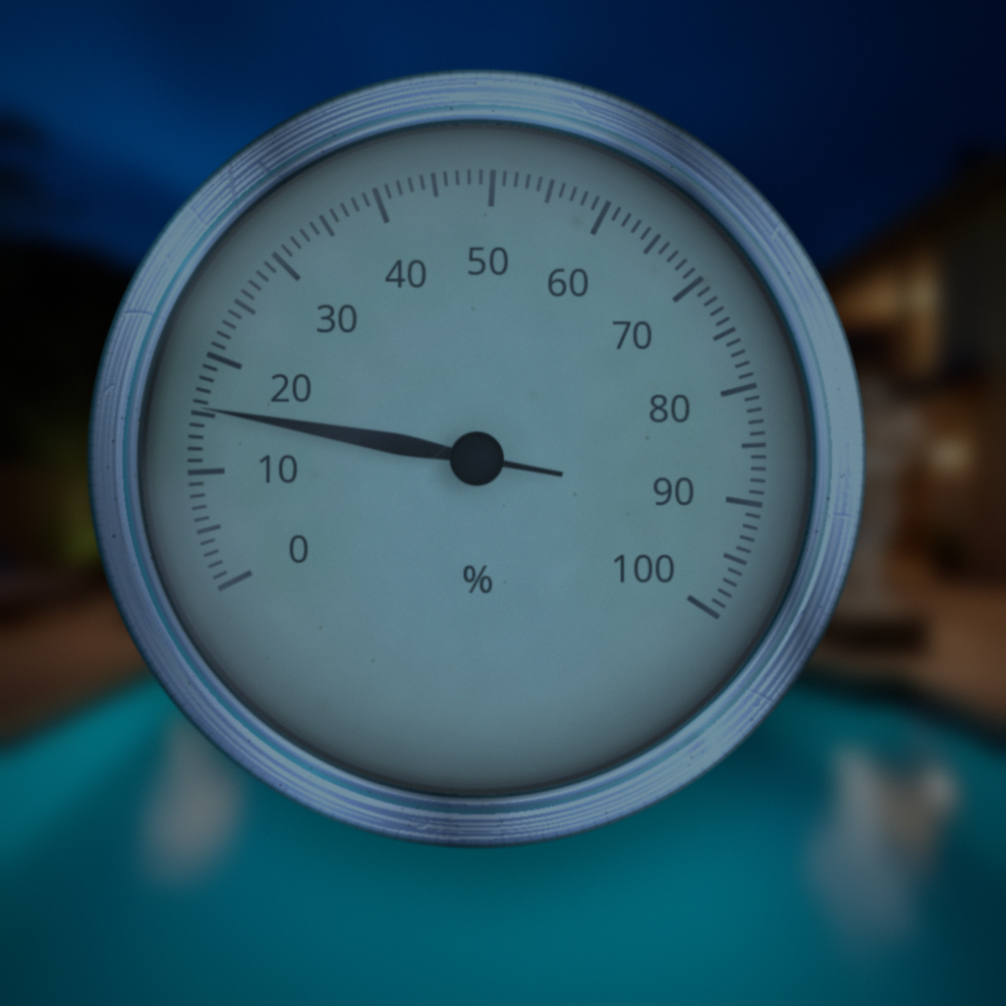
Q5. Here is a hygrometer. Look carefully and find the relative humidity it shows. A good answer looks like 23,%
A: 15.5,%
